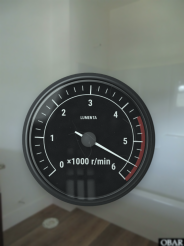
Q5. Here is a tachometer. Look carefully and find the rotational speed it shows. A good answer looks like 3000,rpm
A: 5600,rpm
